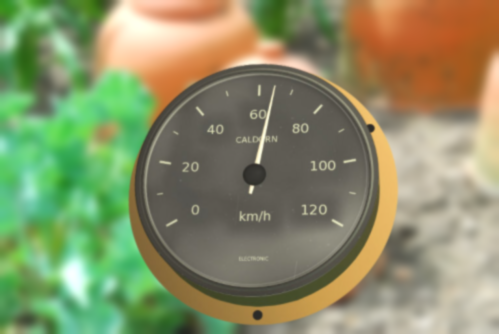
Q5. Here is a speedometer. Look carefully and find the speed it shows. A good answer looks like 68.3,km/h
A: 65,km/h
